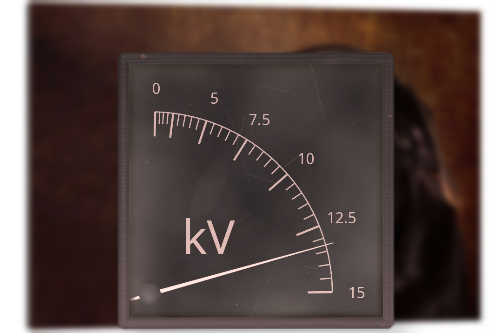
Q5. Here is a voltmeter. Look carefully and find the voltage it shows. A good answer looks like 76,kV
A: 13.25,kV
